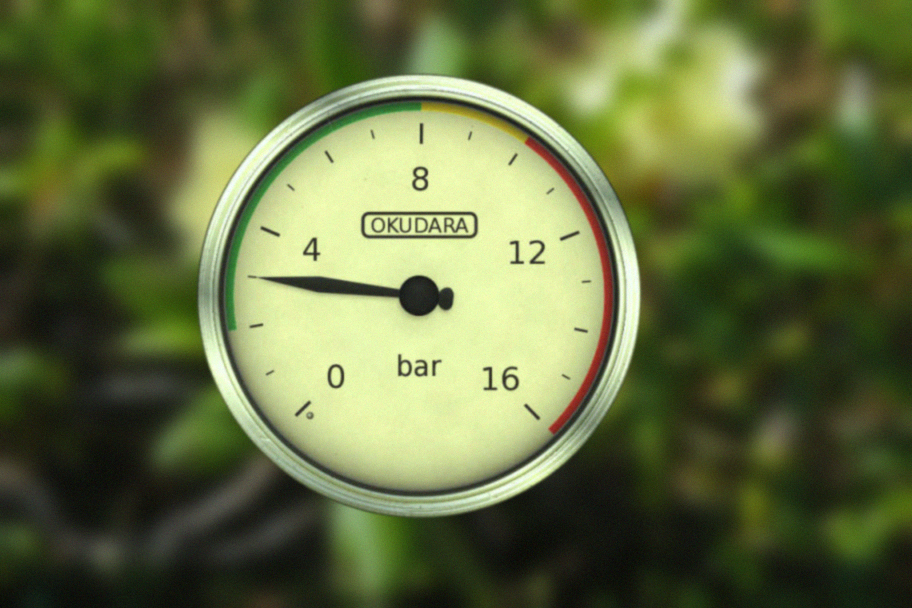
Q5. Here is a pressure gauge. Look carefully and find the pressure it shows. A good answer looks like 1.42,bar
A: 3,bar
